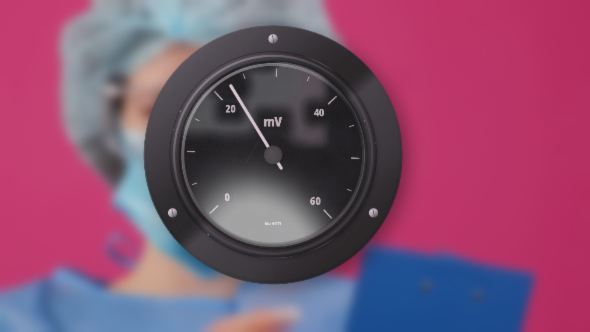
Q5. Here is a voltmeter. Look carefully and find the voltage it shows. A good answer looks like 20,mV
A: 22.5,mV
